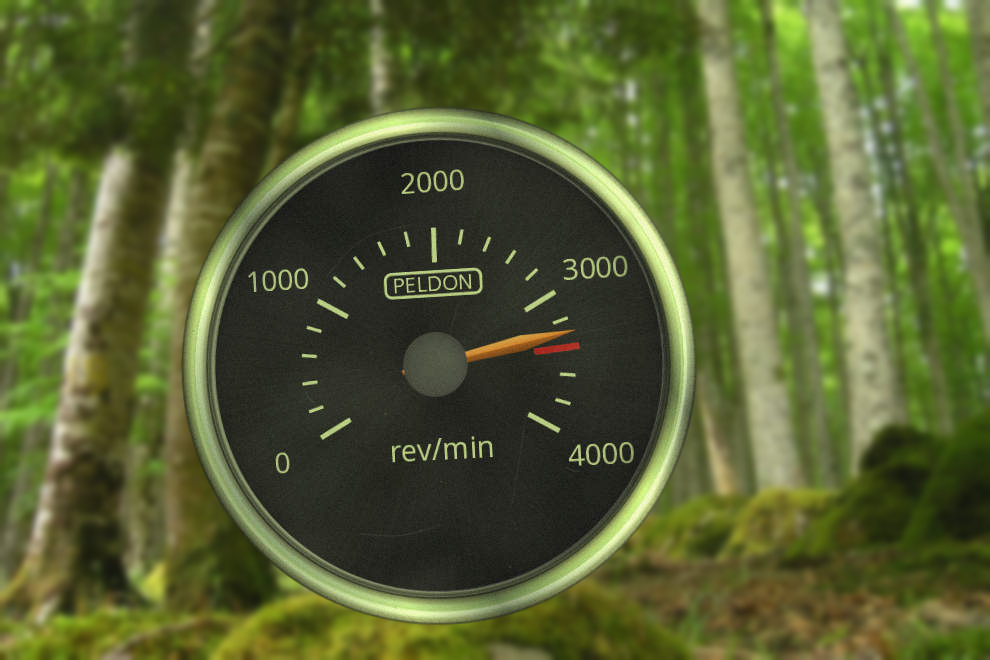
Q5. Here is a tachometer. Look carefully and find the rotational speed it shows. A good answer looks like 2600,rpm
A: 3300,rpm
